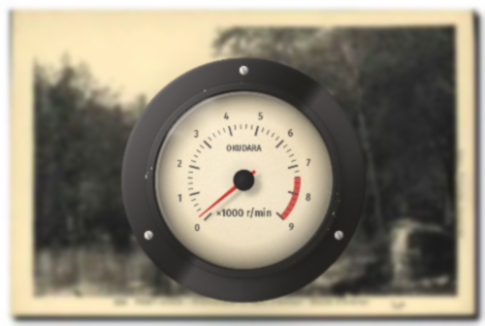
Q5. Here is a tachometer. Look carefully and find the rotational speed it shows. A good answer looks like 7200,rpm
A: 200,rpm
